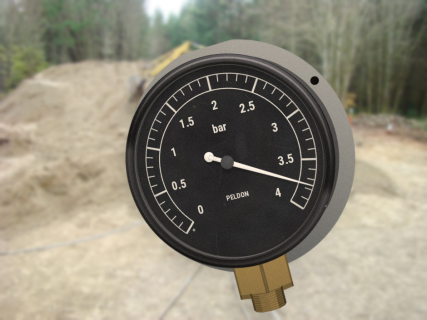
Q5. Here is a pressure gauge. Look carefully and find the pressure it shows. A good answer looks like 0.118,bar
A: 3.75,bar
